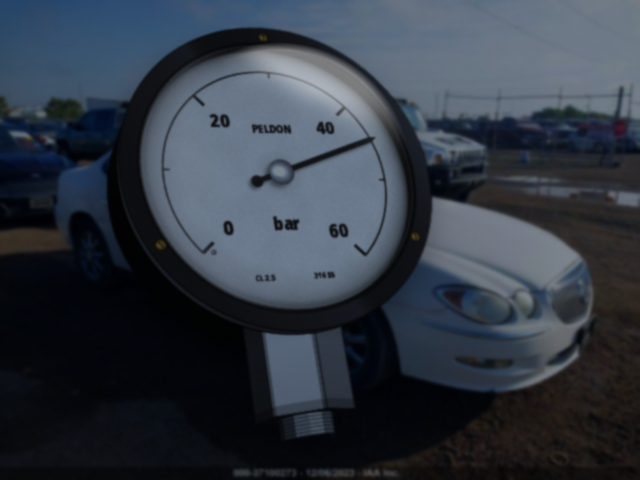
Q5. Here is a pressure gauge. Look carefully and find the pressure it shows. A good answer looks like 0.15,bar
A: 45,bar
